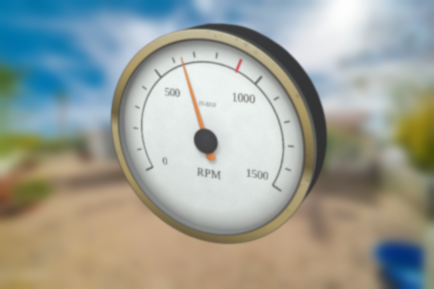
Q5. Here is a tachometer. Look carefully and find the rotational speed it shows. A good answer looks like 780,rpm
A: 650,rpm
